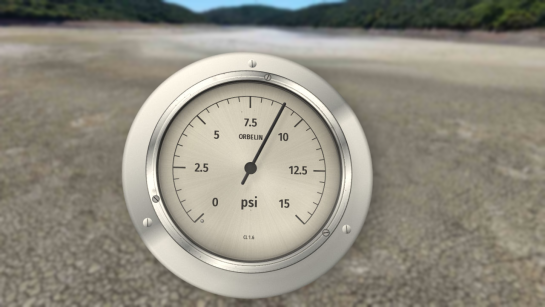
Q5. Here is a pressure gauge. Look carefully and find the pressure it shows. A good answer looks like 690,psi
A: 9,psi
